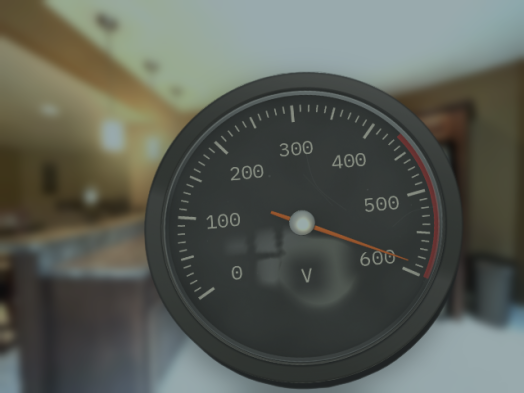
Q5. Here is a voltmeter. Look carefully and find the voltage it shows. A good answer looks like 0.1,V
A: 590,V
